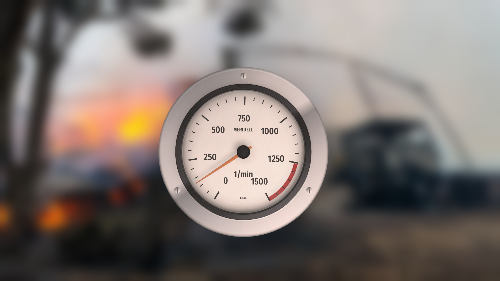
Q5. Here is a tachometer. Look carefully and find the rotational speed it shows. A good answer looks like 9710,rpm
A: 125,rpm
